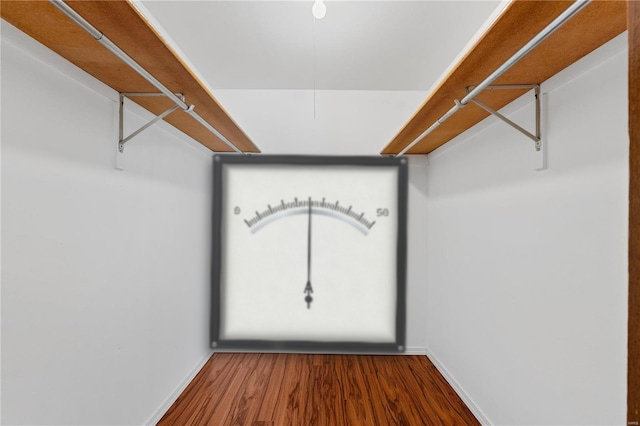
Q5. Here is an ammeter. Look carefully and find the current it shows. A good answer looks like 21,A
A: 25,A
